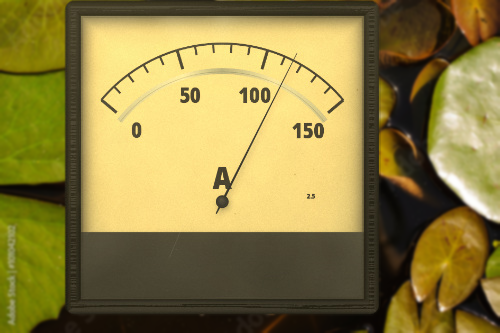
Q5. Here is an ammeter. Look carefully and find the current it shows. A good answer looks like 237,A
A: 115,A
